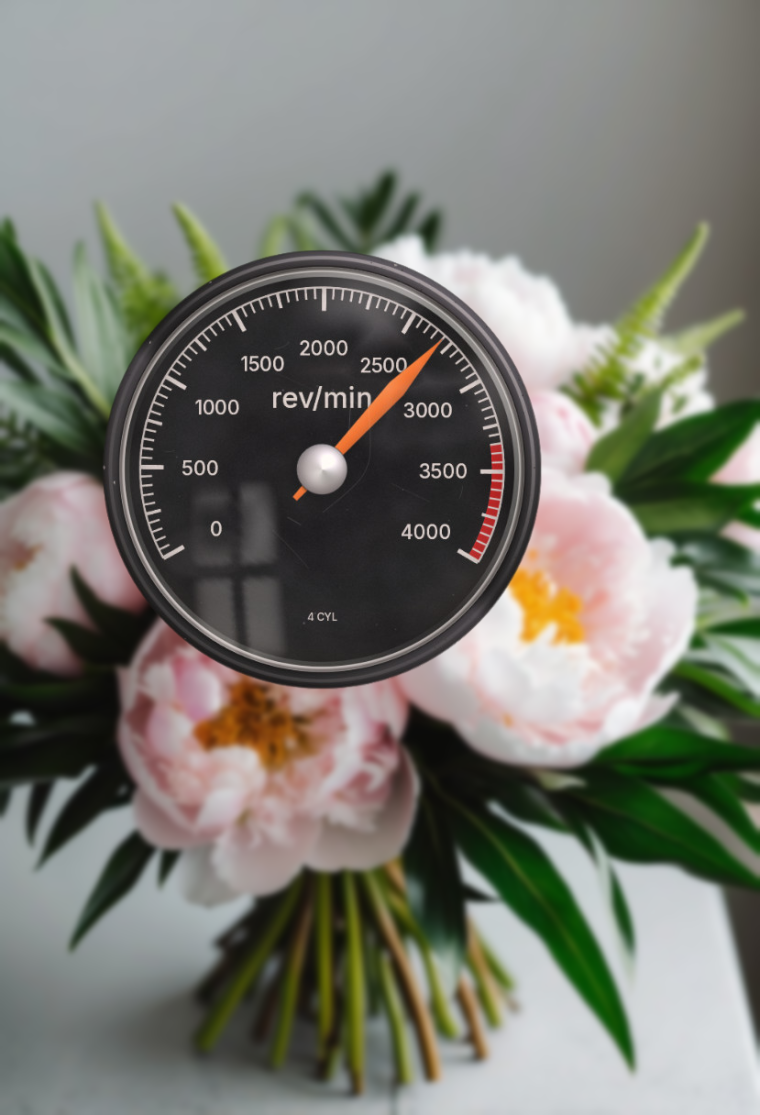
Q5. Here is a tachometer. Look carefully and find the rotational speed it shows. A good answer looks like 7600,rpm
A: 2700,rpm
